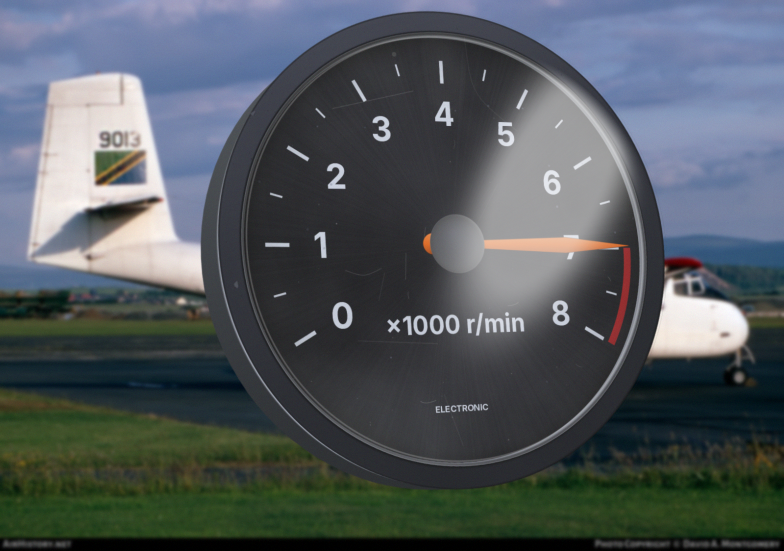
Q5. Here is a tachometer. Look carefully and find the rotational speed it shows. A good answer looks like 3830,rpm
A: 7000,rpm
